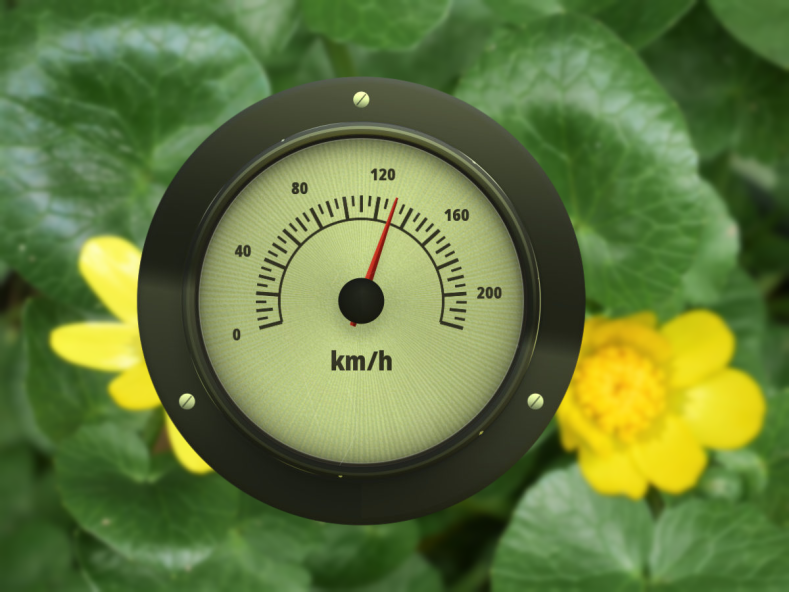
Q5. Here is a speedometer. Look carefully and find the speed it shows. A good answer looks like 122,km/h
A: 130,km/h
